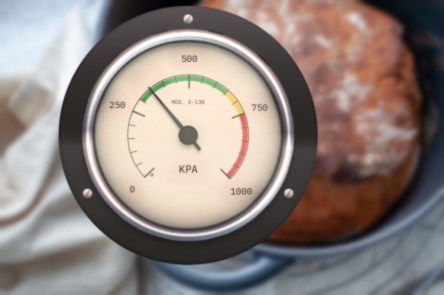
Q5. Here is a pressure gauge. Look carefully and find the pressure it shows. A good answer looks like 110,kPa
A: 350,kPa
